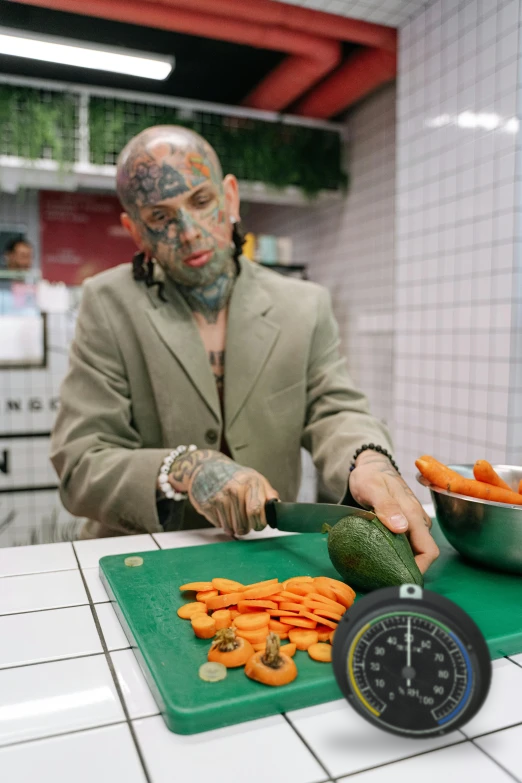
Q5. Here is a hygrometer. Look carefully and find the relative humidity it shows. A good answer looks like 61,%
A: 50,%
